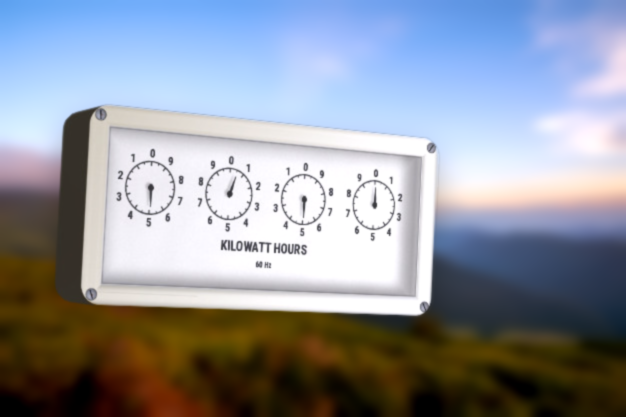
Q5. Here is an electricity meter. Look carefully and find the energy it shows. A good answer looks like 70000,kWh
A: 5050,kWh
